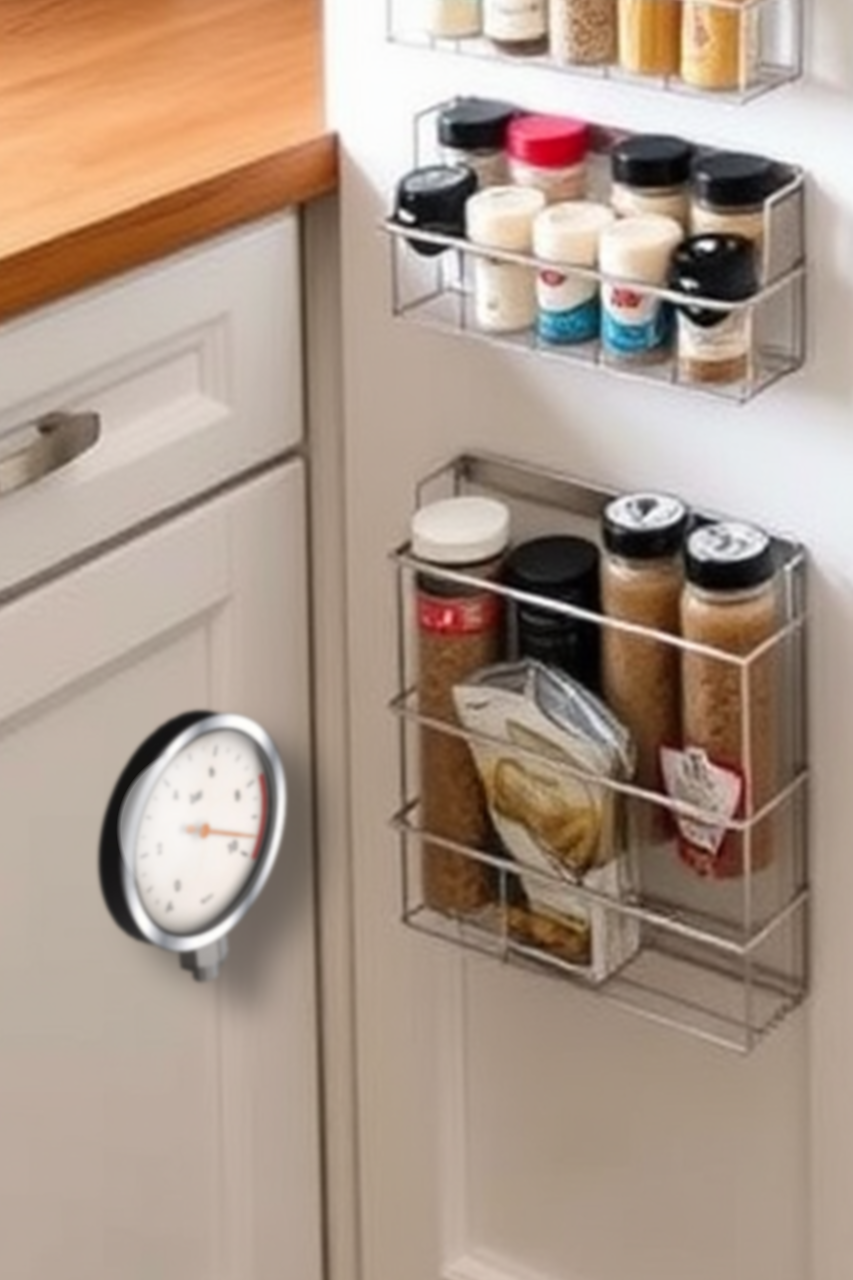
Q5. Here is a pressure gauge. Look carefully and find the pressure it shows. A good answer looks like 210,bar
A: 9.5,bar
